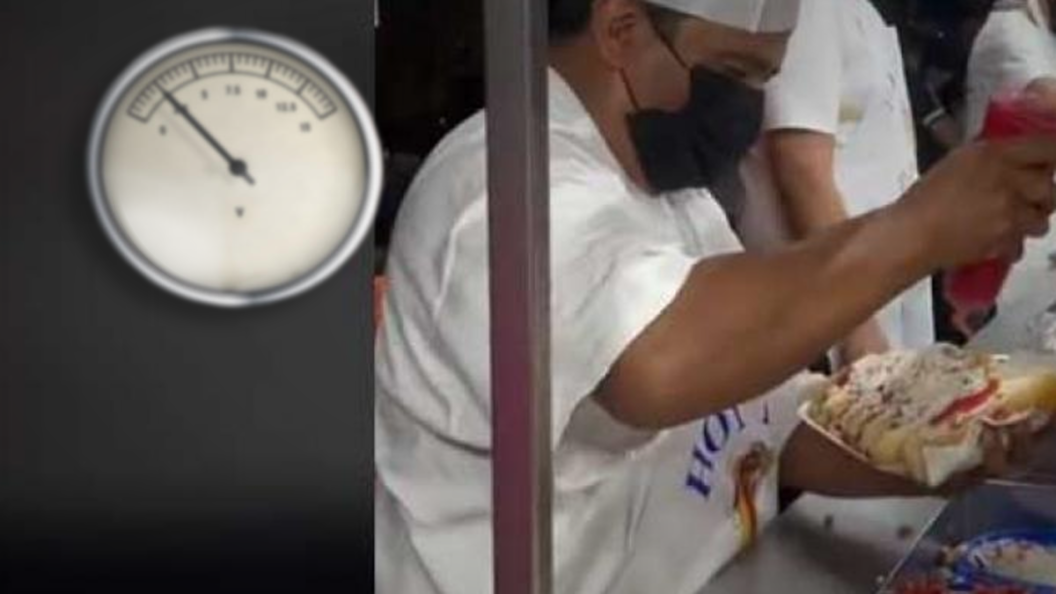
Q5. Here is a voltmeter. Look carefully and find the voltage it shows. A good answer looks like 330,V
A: 2.5,V
